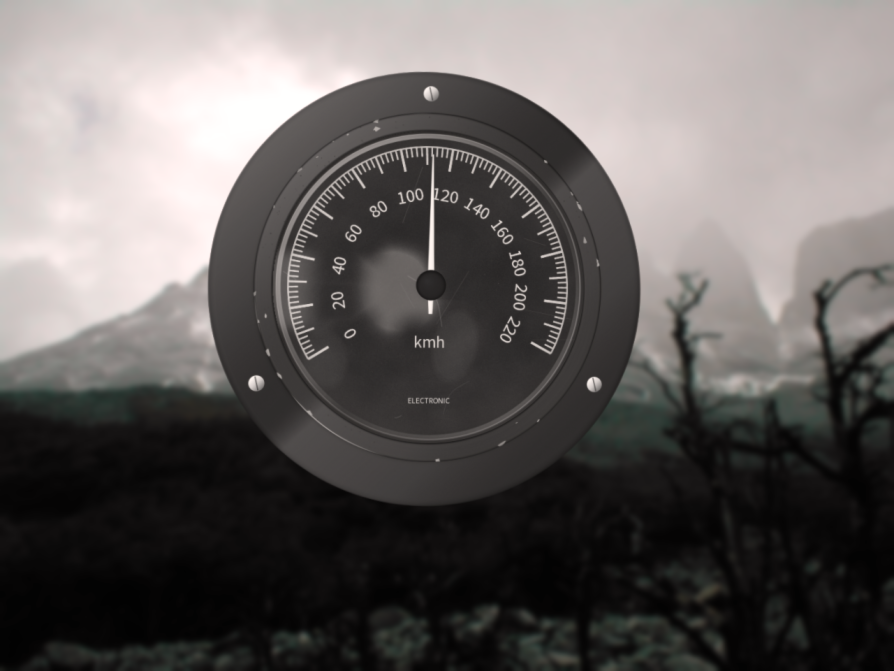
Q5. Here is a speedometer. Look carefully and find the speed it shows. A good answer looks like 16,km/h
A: 112,km/h
